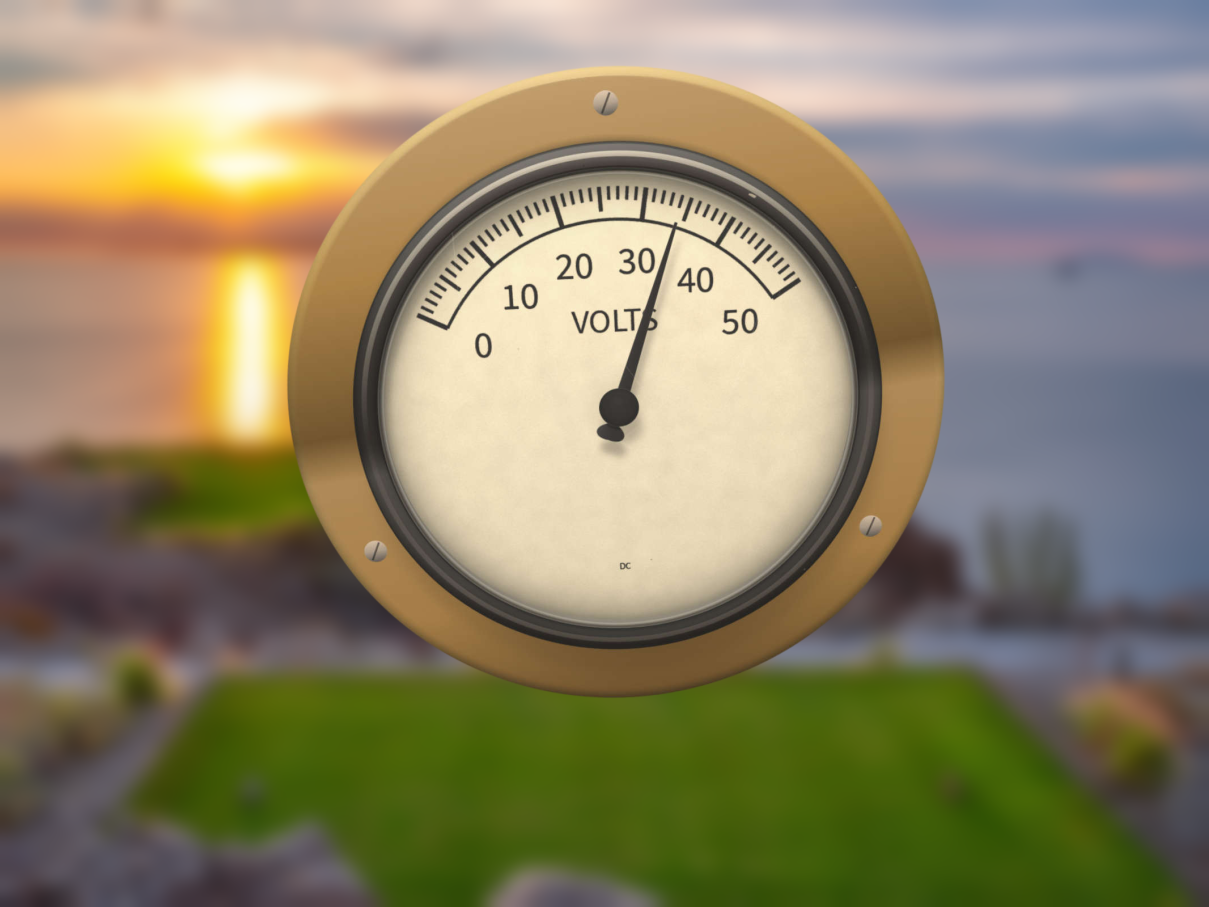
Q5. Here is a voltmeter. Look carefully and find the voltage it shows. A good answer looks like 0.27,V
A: 34,V
